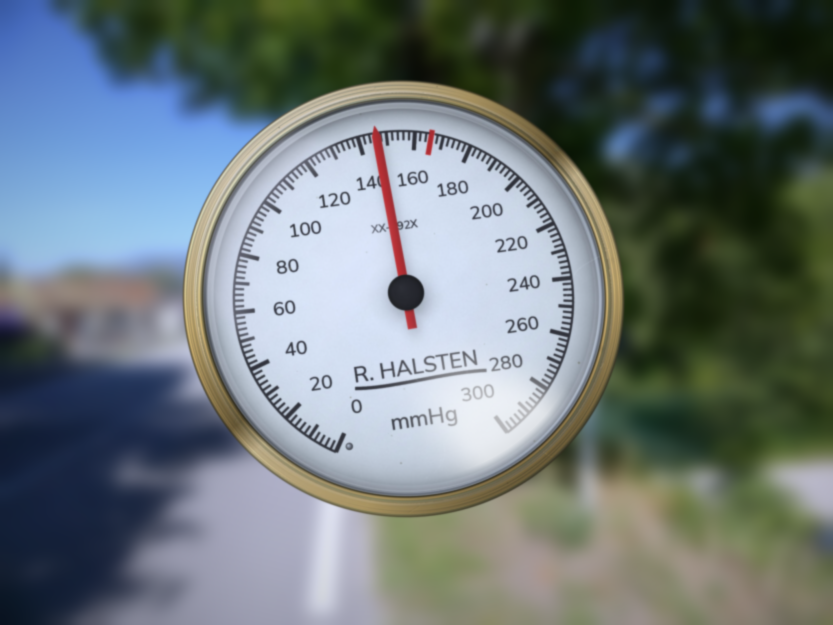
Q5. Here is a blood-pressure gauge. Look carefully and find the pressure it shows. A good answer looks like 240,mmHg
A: 146,mmHg
